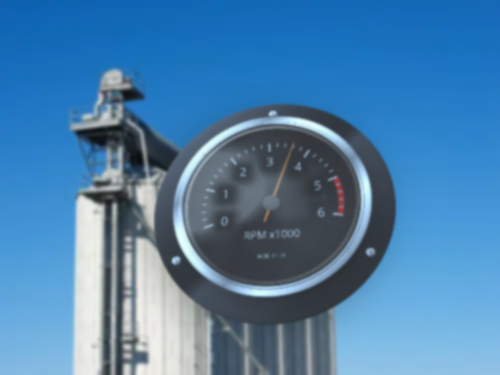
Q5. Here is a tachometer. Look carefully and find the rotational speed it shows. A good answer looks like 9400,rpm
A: 3600,rpm
